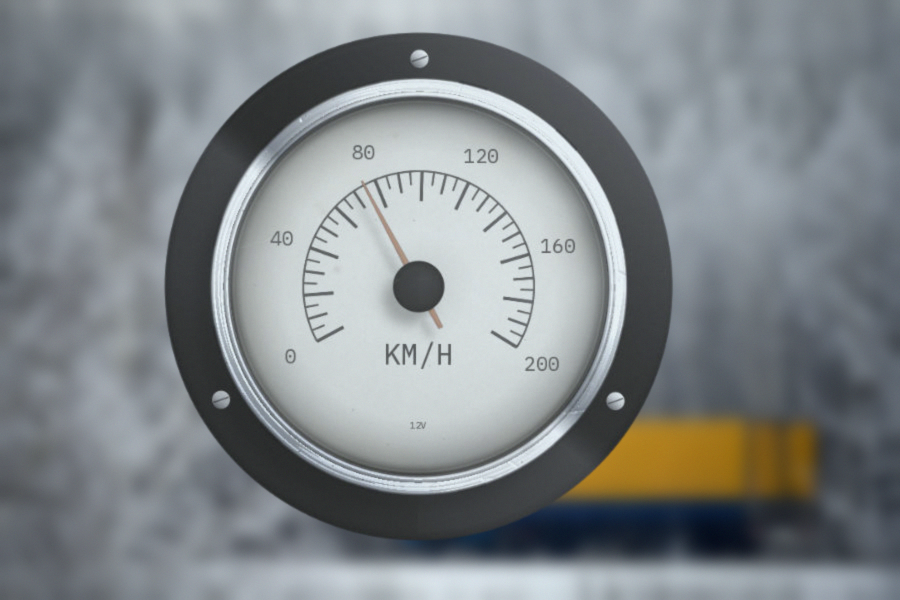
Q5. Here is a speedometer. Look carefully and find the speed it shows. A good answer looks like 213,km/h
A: 75,km/h
